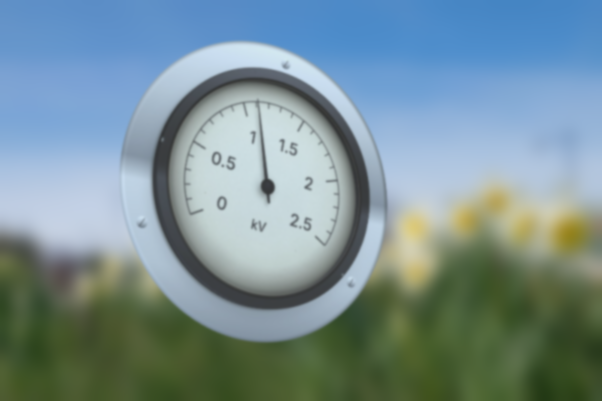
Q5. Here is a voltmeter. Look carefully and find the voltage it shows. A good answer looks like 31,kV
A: 1.1,kV
